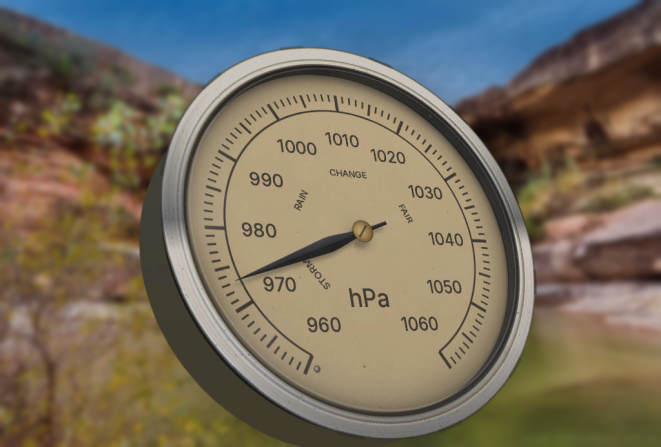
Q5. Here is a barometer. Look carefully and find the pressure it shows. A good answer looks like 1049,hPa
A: 973,hPa
